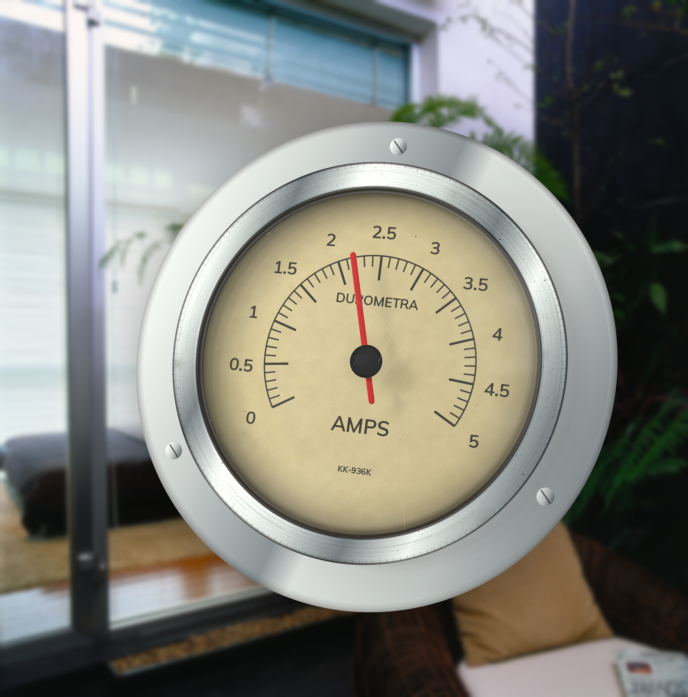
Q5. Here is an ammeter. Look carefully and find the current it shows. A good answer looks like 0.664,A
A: 2.2,A
